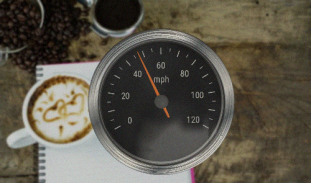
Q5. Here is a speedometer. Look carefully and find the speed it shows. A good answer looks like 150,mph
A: 47.5,mph
